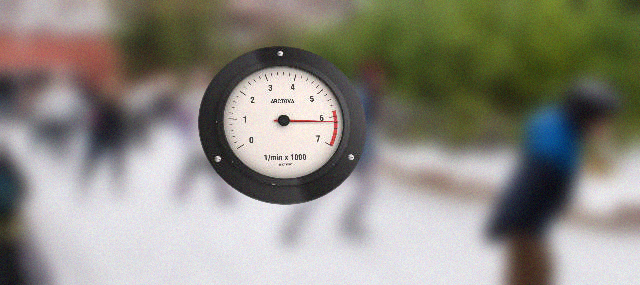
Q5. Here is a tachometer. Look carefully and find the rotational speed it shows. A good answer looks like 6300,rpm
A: 6200,rpm
